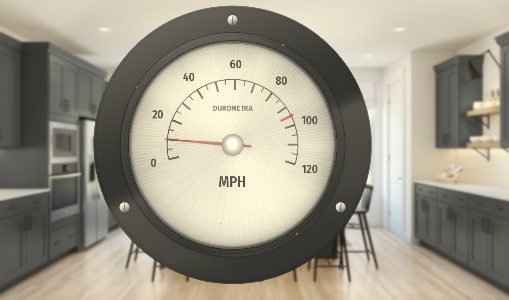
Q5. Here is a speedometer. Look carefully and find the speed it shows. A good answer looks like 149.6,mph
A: 10,mph
